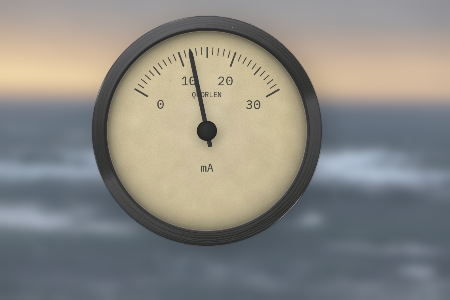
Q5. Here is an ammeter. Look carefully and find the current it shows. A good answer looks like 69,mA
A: 12,mA
